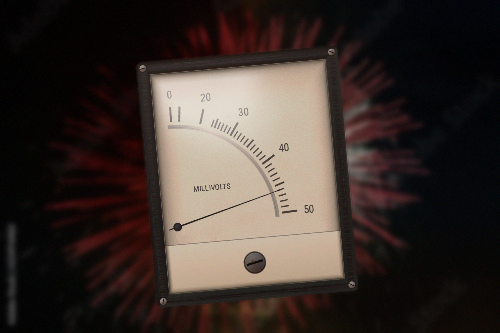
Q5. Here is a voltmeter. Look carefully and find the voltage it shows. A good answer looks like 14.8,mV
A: 46,mV
